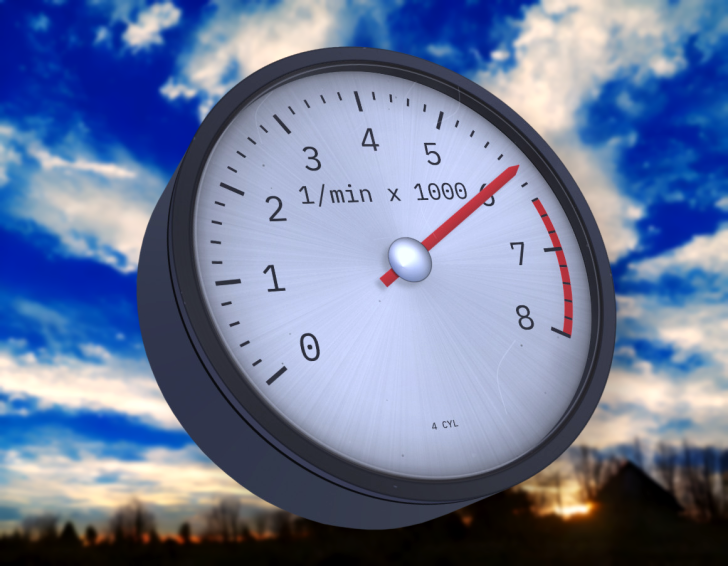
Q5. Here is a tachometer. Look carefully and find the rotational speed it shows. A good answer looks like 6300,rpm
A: 6000,rpm
